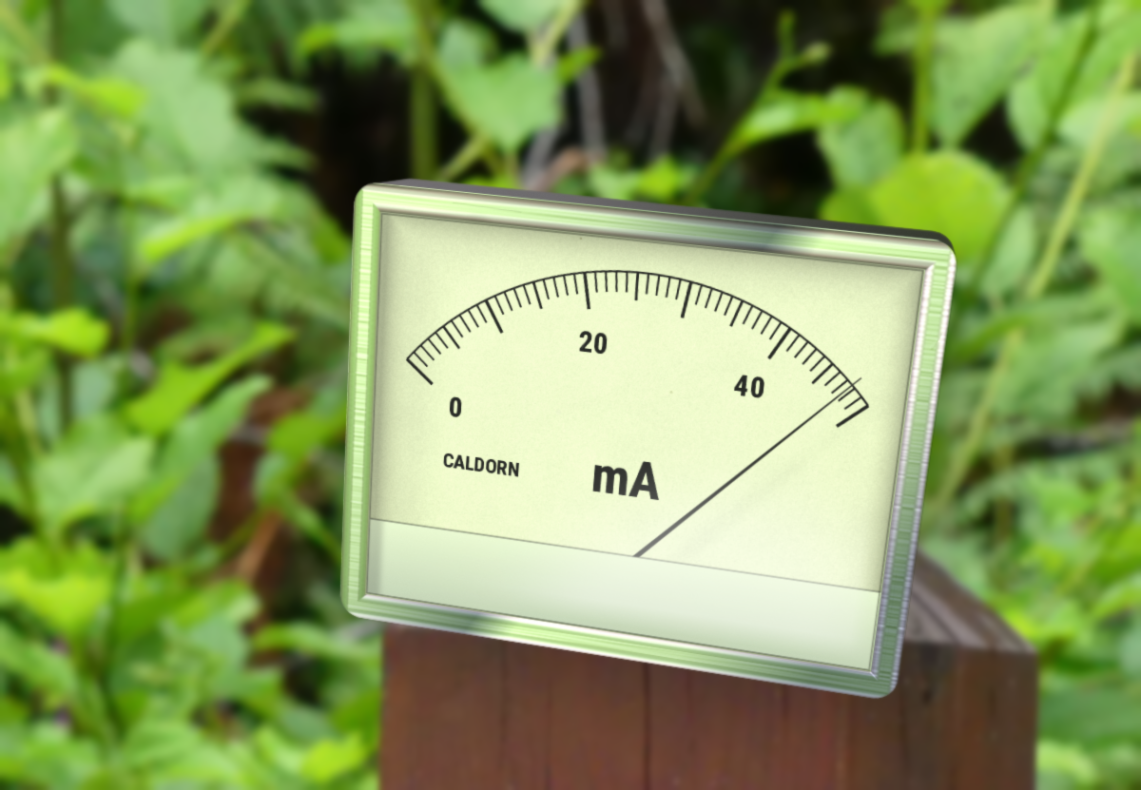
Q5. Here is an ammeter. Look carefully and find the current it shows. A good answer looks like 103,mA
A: 47.5,mA
